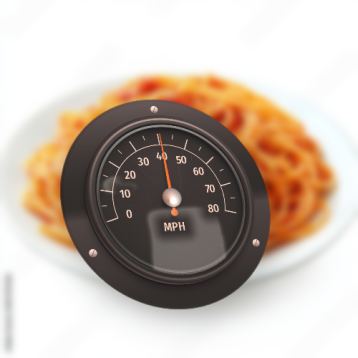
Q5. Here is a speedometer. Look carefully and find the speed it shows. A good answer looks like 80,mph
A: 40,mph
